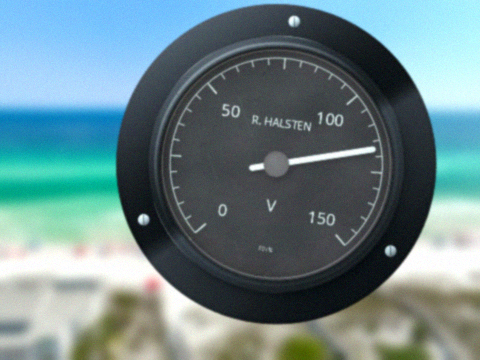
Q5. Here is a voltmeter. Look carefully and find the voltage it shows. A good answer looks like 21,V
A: 117.5,V
